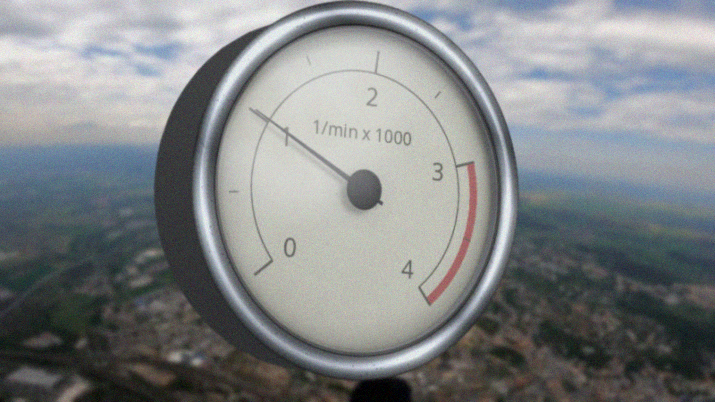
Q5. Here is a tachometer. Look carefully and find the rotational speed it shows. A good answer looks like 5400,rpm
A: 1000,rpm
